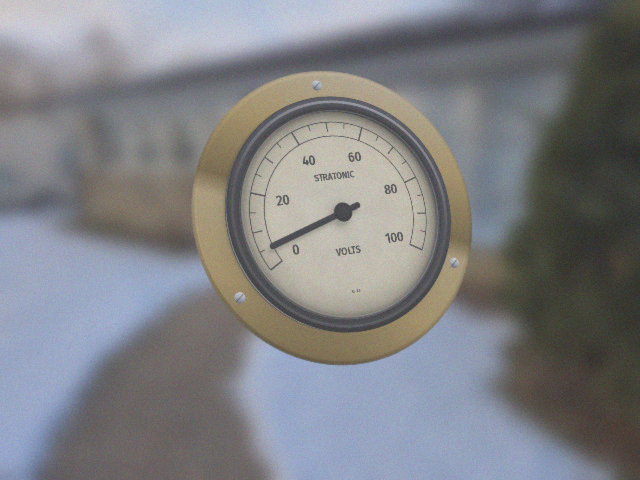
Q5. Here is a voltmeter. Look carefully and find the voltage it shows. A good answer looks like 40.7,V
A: 5,V
